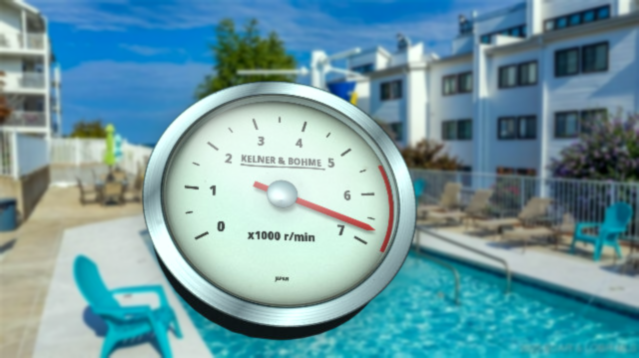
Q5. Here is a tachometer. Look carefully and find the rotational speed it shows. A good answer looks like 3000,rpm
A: 6750,rpm
